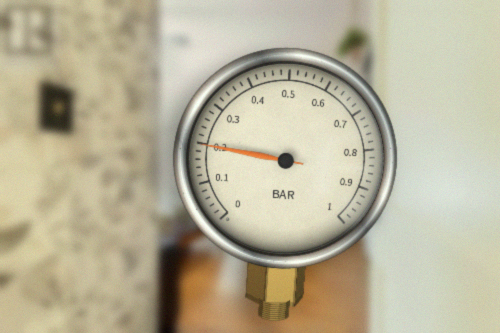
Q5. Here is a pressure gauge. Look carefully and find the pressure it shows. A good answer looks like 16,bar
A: 0.2,bar
